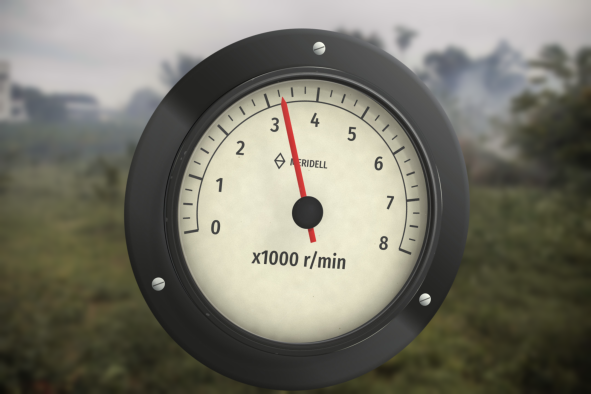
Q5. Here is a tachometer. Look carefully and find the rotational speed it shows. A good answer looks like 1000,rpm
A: 3250,rpm
